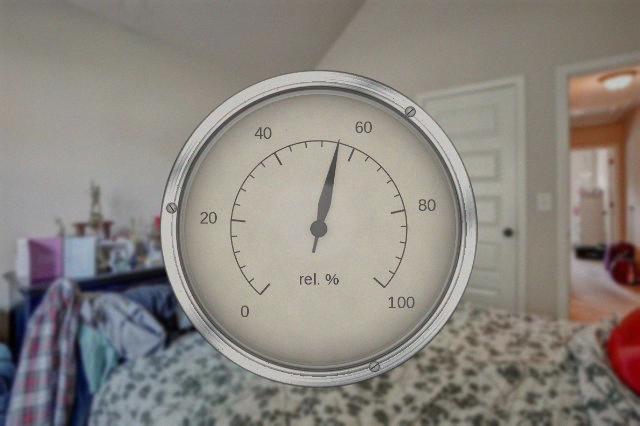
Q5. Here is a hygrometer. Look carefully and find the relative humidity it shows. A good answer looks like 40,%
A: 56,%
